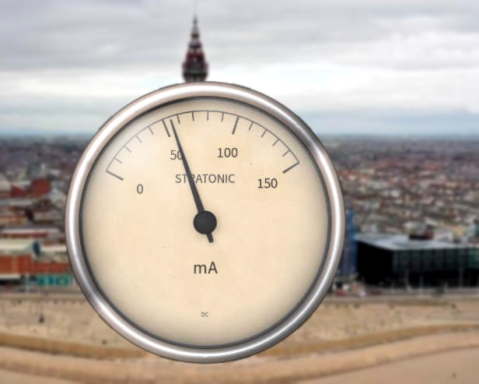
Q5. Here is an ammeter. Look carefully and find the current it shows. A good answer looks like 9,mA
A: 55,mA
